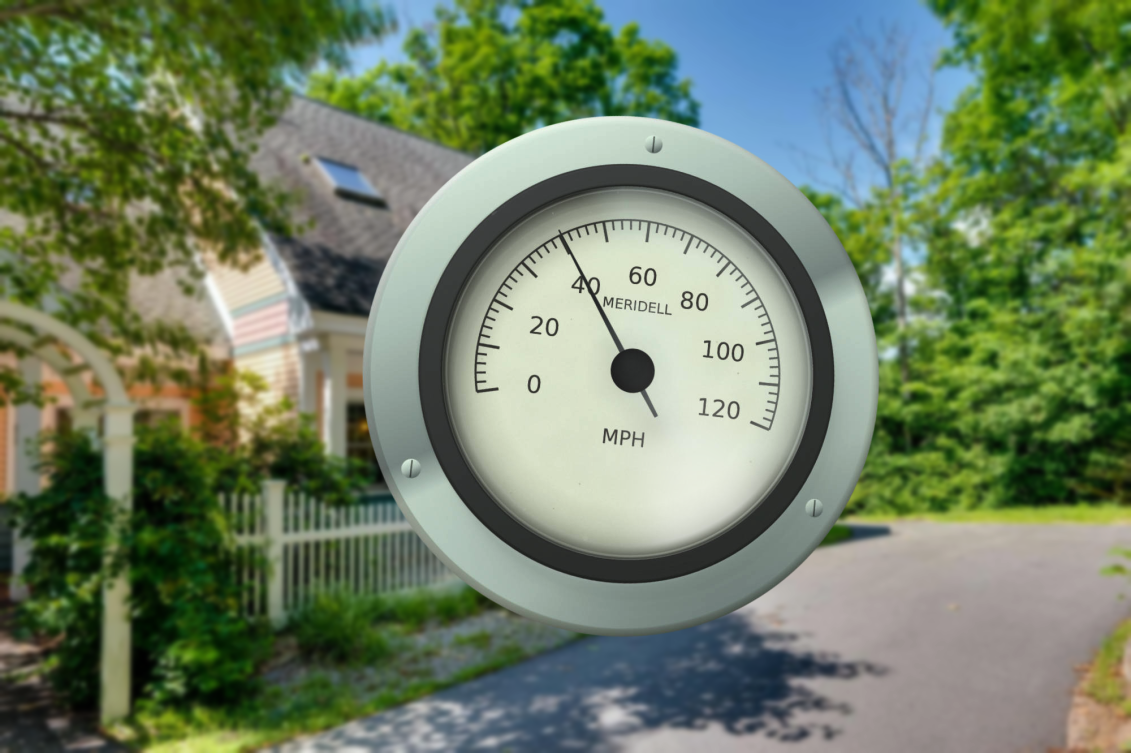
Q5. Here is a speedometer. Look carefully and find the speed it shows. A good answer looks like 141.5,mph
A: 40,mph
